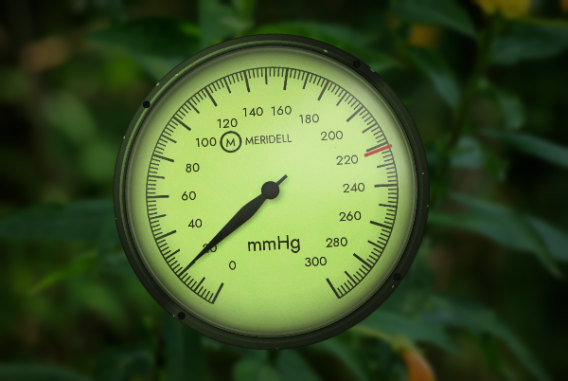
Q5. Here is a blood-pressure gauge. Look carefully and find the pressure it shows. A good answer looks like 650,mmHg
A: 20,mmHg
